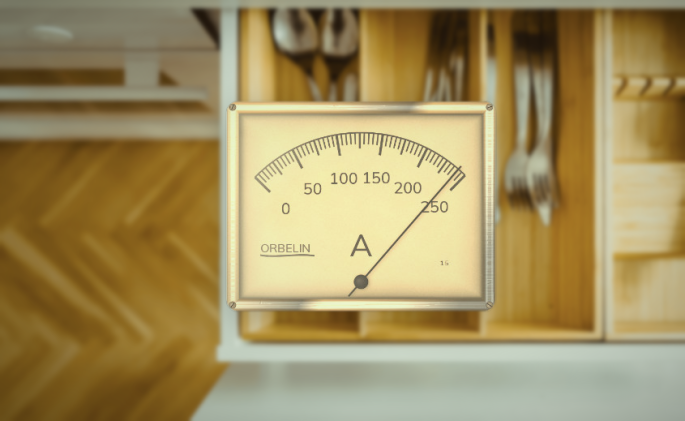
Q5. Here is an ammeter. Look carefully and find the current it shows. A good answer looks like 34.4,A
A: 240,A
